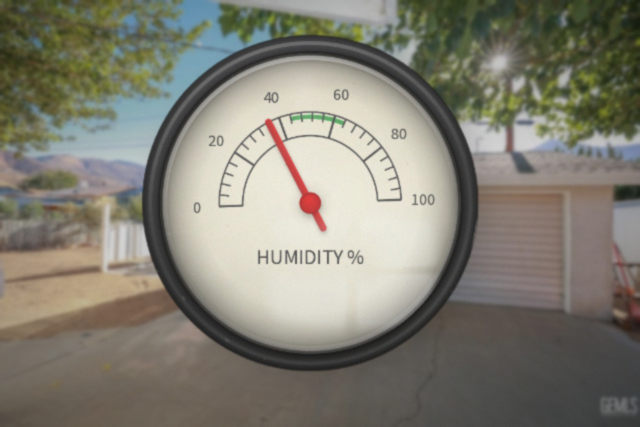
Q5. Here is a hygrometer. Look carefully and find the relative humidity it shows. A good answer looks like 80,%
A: 36,%
